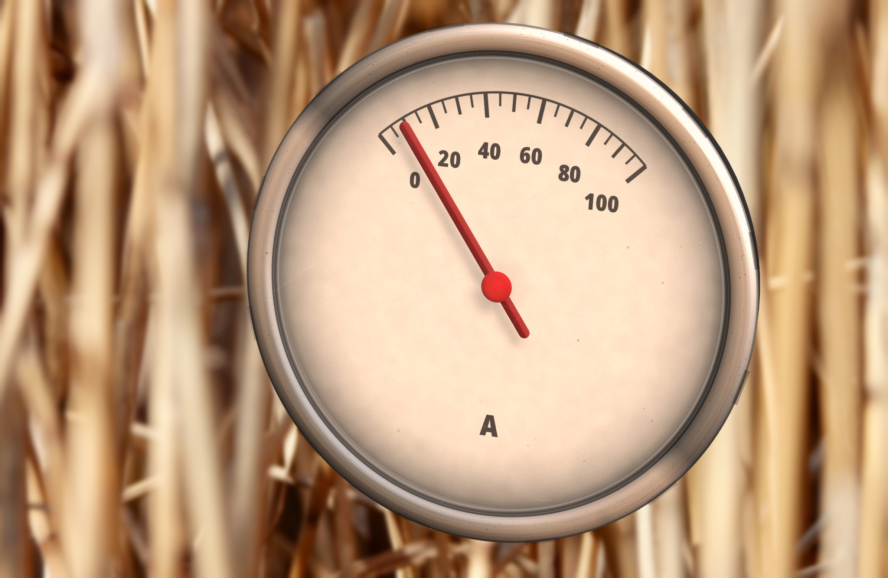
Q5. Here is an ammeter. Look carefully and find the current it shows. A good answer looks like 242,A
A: 10,A
